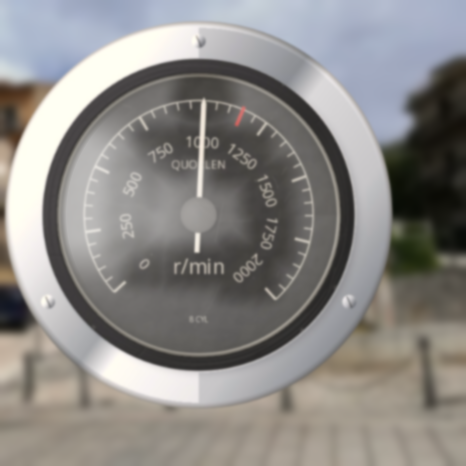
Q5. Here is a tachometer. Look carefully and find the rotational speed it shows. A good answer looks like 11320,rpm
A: 1000,rpm
